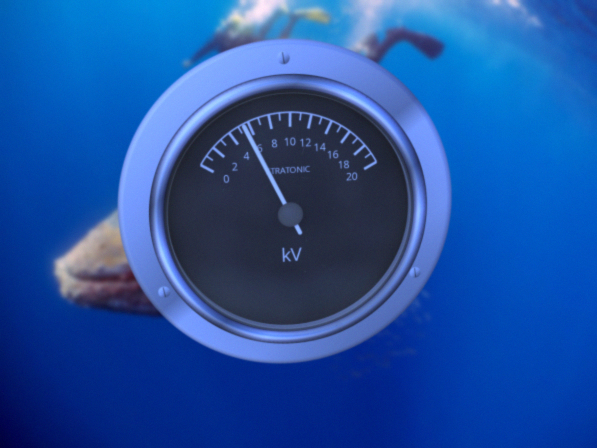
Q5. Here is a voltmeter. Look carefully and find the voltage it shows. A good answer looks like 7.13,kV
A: 5.5,kV
